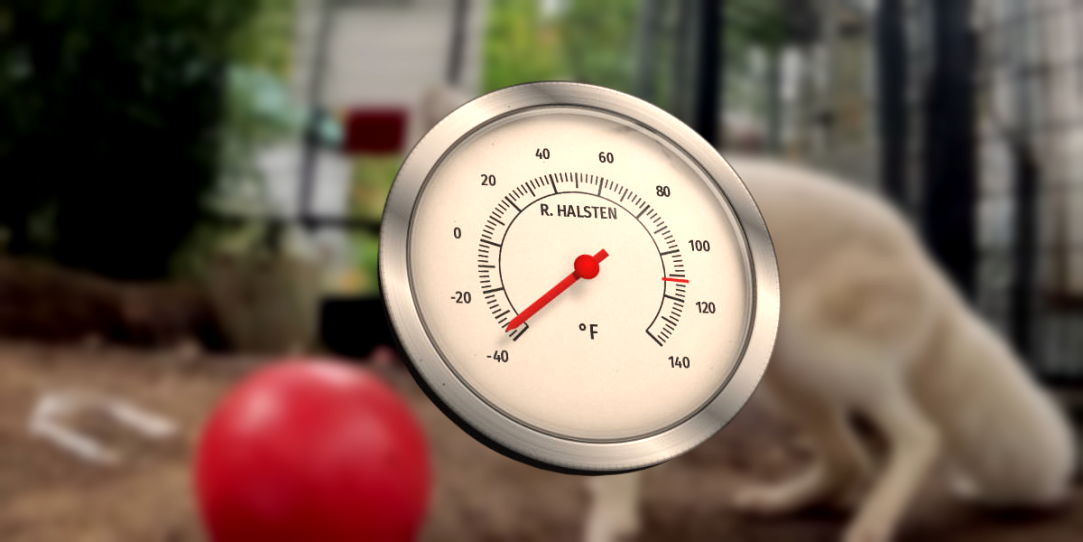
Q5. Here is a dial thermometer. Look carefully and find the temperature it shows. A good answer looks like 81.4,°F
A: -36,°F
